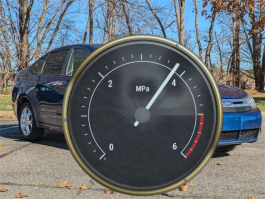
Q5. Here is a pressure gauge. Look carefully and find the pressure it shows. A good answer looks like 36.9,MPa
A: 3.8,MPa
